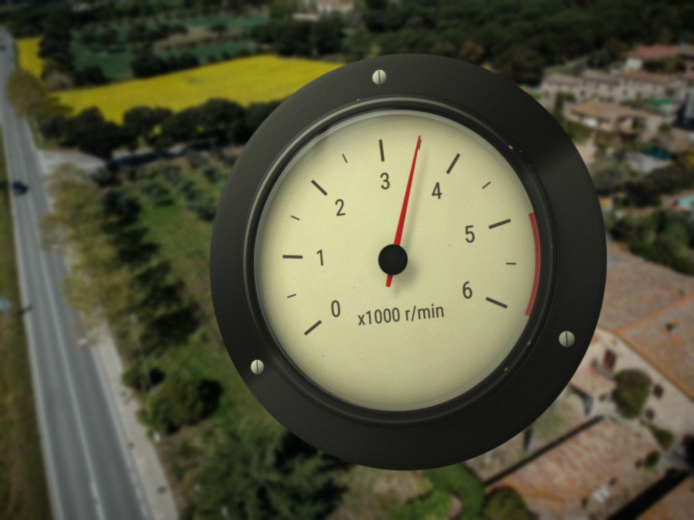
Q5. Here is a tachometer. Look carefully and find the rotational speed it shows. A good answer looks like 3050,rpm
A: 3500,rpm
